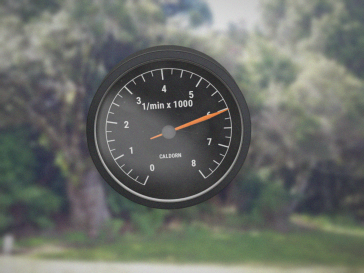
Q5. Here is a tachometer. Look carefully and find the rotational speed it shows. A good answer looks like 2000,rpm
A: 6000,rpm
